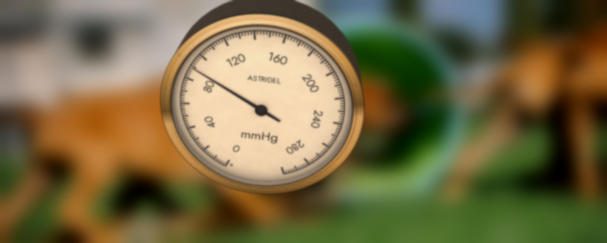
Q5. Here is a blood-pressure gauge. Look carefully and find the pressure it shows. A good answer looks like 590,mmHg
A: 90,mmHg
